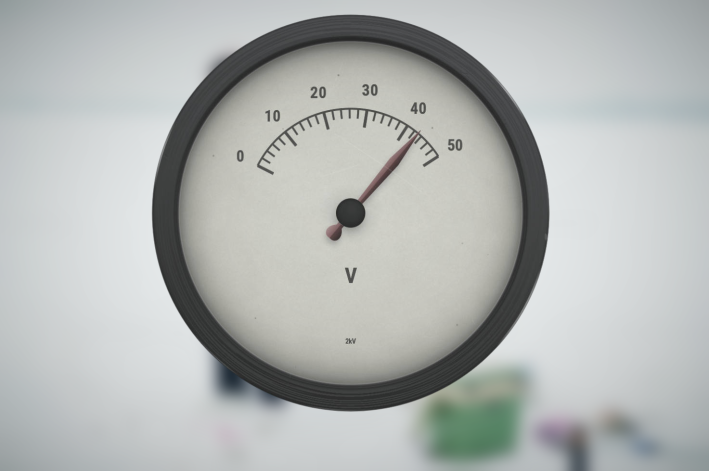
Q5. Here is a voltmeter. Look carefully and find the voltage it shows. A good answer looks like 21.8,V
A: 43,V
